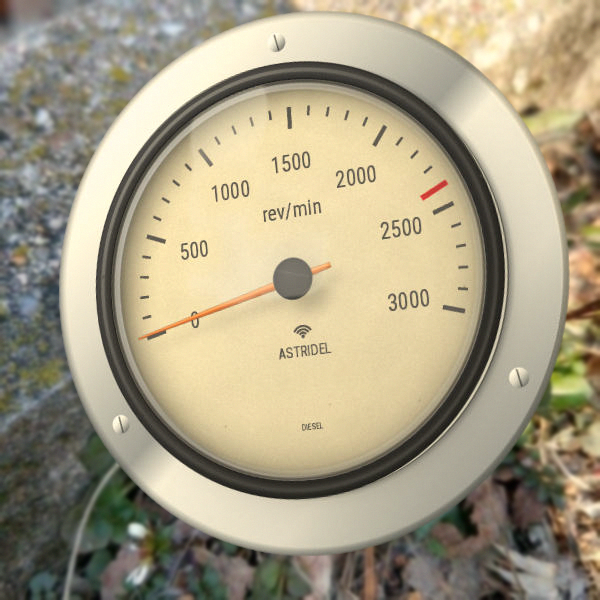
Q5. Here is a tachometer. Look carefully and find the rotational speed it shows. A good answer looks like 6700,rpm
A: 0,rpm
